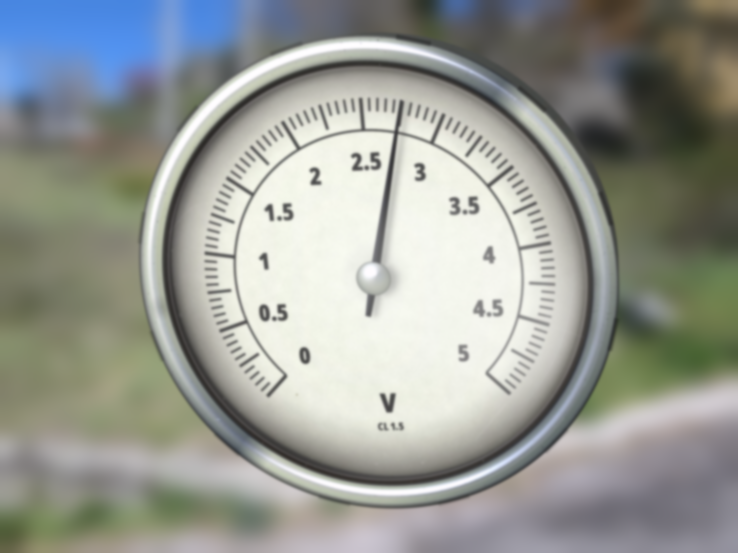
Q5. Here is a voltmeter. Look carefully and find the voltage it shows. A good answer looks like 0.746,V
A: 2.75,V
